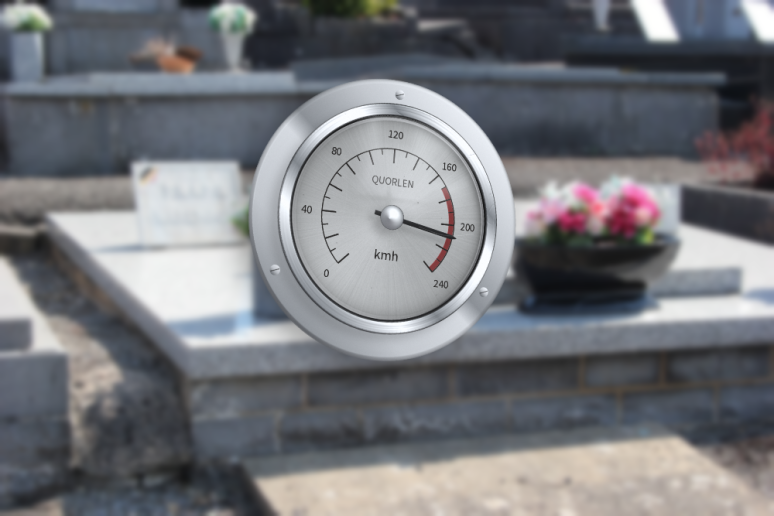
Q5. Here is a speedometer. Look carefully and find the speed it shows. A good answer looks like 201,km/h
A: 210,km/h
